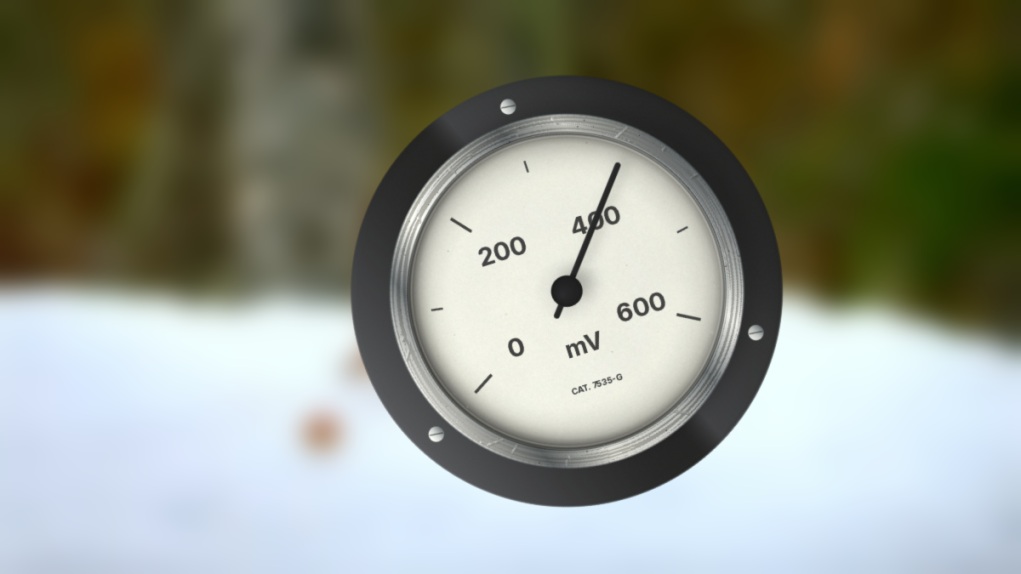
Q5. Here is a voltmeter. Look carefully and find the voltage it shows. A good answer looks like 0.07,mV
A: 400,mV
